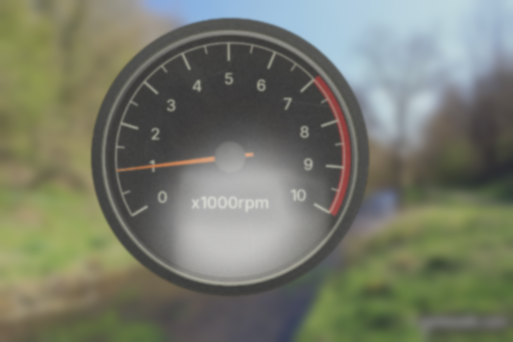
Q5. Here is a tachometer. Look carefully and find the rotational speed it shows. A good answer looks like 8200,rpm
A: 1000,rpm
